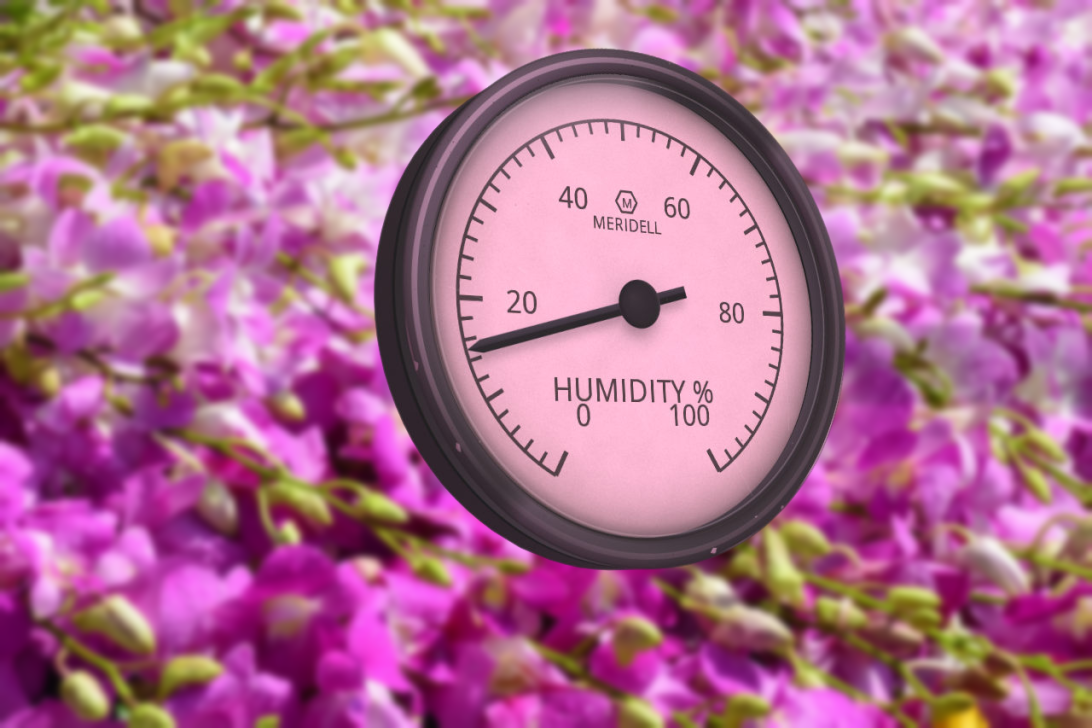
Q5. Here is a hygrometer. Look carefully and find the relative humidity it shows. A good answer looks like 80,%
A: 15,%
